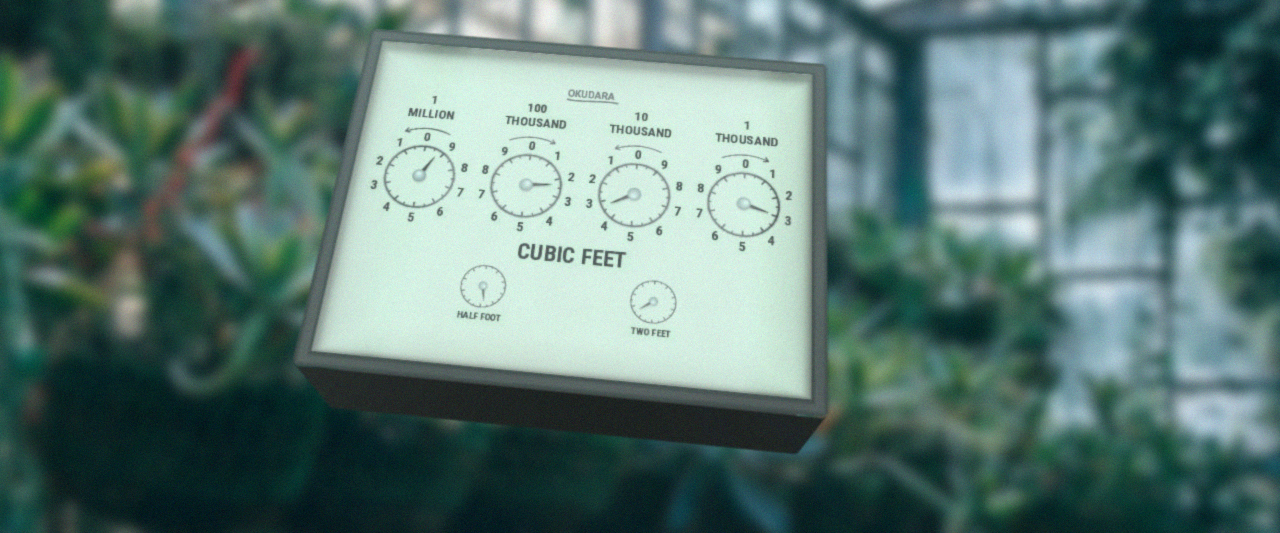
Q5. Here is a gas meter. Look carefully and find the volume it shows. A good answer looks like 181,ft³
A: 923300,ft³
